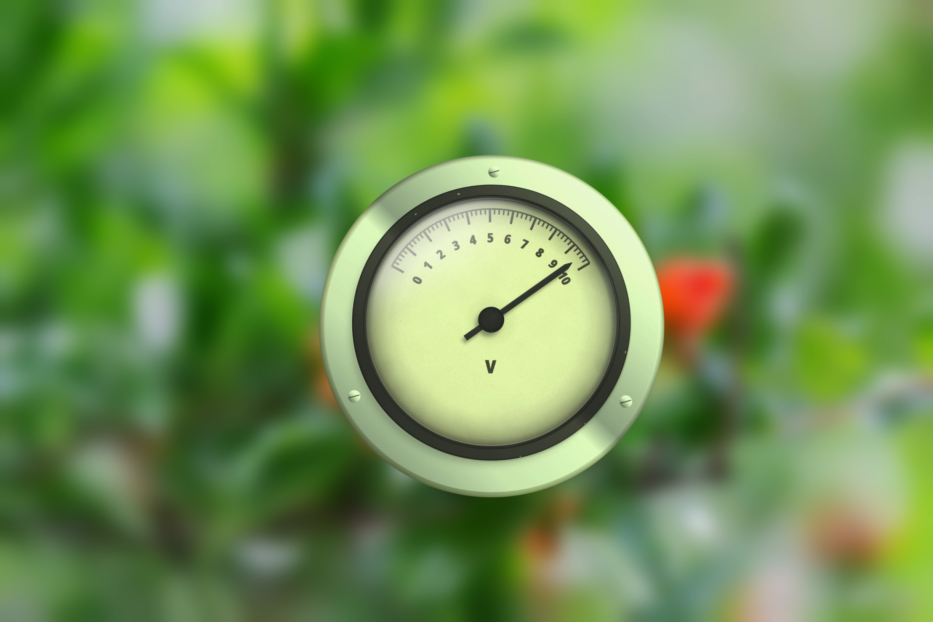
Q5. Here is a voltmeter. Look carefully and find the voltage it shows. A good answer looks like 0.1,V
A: 9.6,V
